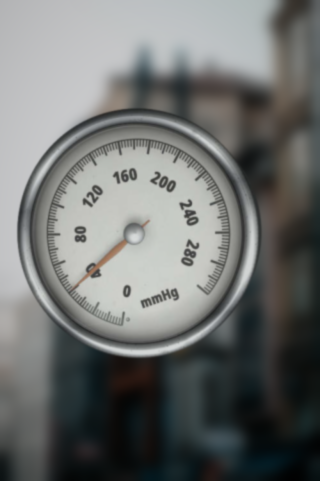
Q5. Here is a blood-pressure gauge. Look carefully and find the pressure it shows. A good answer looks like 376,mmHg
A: 40,mmHg
